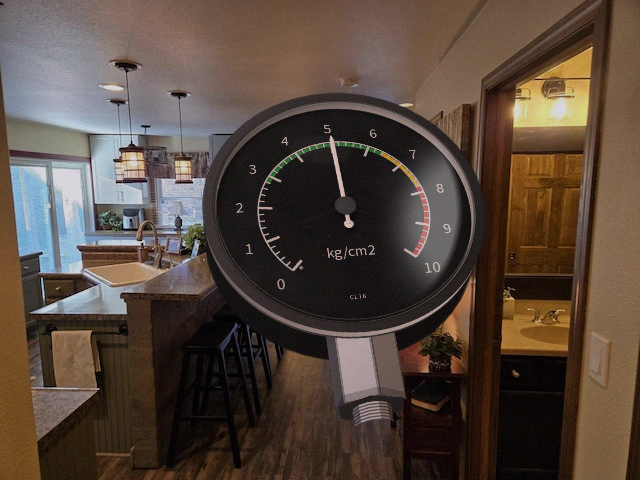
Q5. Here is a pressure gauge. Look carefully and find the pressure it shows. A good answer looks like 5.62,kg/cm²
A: 5,kg/cm²
